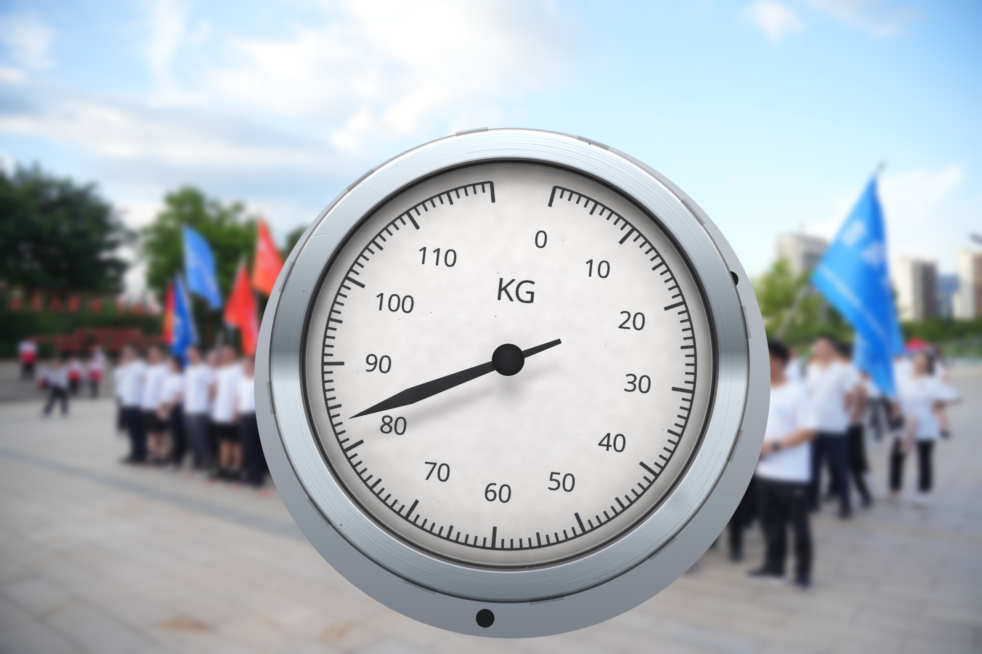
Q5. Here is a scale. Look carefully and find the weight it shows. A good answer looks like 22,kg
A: 83,kg
